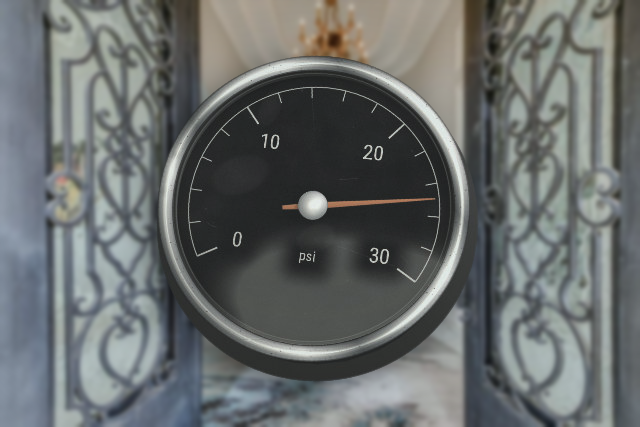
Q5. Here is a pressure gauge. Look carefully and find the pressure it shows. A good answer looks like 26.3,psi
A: 25,psi
